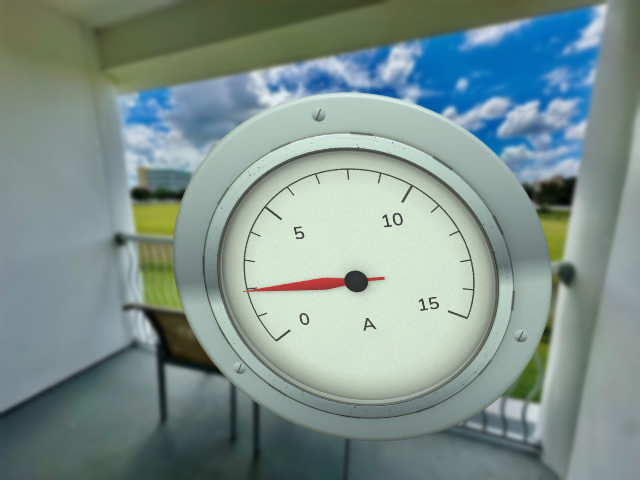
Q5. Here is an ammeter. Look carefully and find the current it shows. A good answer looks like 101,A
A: 2,A
